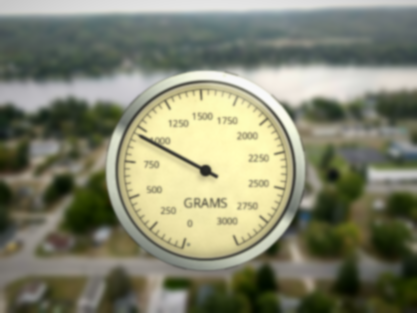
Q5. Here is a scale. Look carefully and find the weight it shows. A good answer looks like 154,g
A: 950,g
